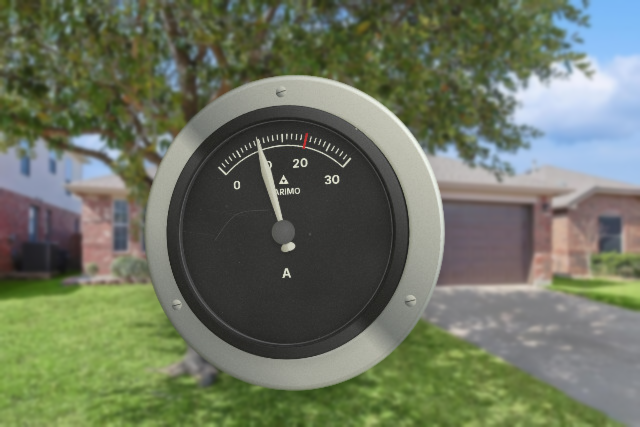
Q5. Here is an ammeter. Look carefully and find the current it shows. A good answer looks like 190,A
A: 10,A
